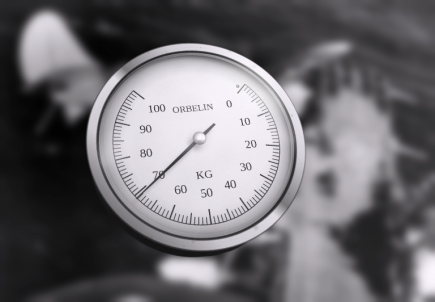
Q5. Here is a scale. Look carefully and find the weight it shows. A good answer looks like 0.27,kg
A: 69,kg
